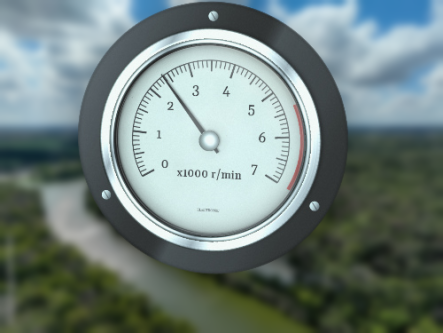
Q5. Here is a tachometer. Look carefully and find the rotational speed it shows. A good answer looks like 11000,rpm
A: 2400,rpm
